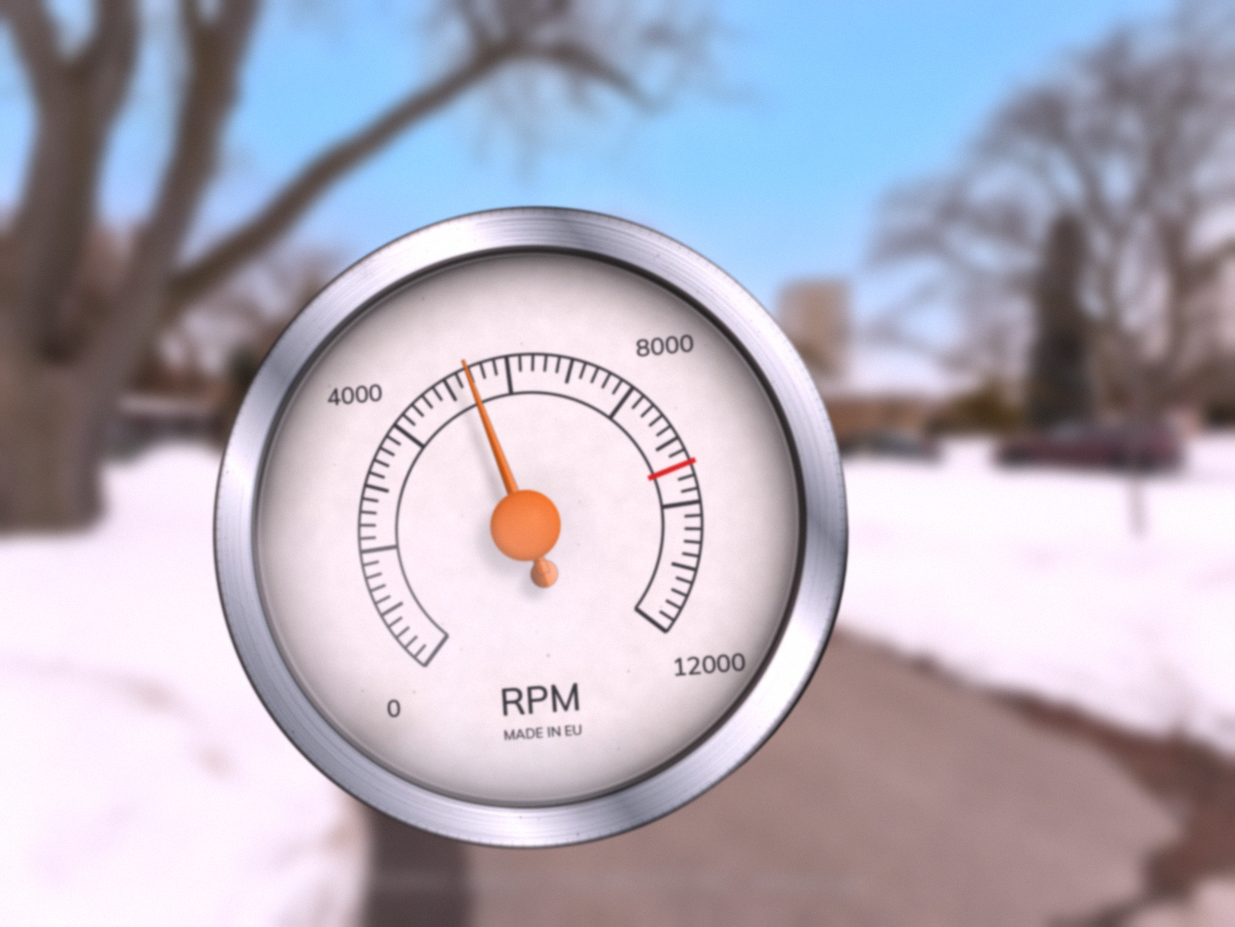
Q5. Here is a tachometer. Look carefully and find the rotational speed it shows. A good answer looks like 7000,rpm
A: 5400,rpm
